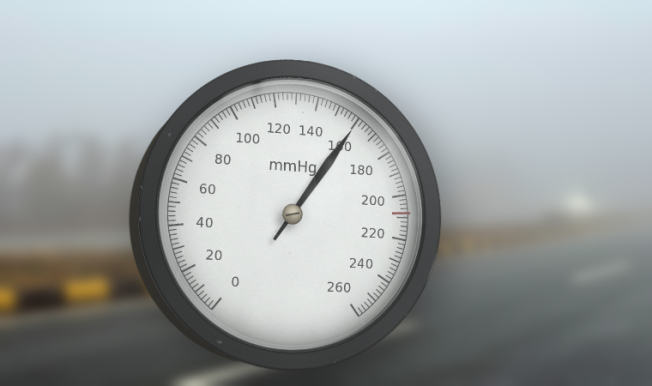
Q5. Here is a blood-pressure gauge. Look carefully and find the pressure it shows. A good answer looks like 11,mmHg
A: 160,mmHg
